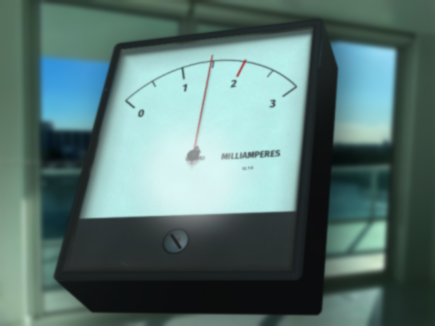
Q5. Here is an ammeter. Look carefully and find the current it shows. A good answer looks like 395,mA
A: 1.5,mA
